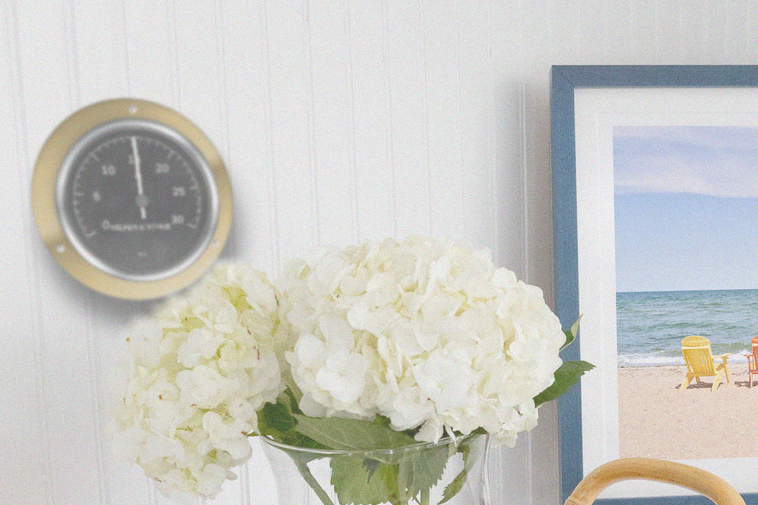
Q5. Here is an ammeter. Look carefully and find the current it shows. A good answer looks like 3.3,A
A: 15,A
